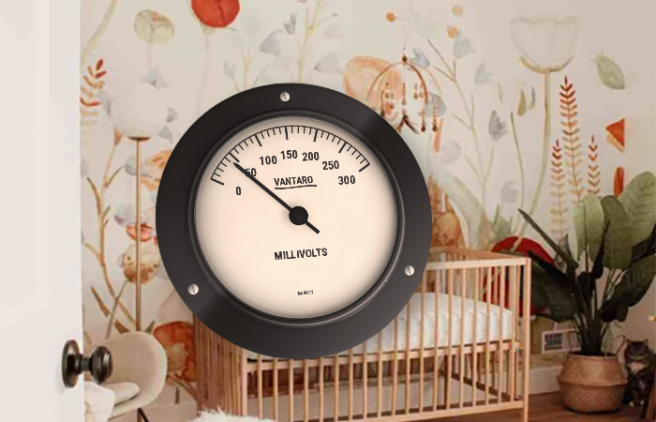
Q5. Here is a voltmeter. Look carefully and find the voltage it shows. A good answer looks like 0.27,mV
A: 40,mV
